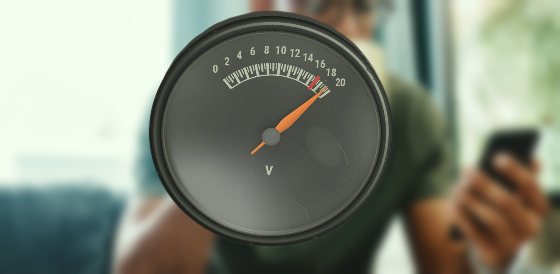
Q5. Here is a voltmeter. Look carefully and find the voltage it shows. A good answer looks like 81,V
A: 19,V
